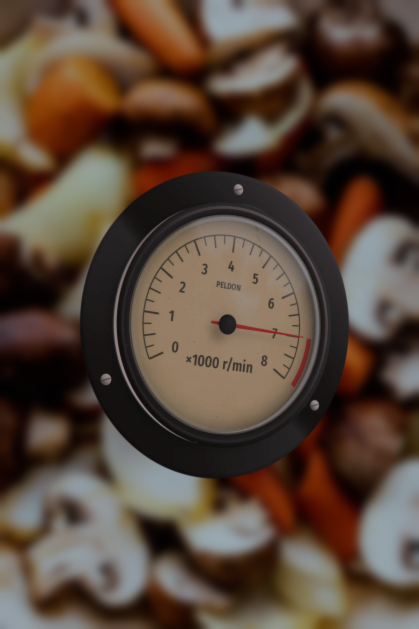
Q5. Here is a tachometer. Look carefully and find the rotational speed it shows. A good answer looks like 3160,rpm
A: 7000,rpm
